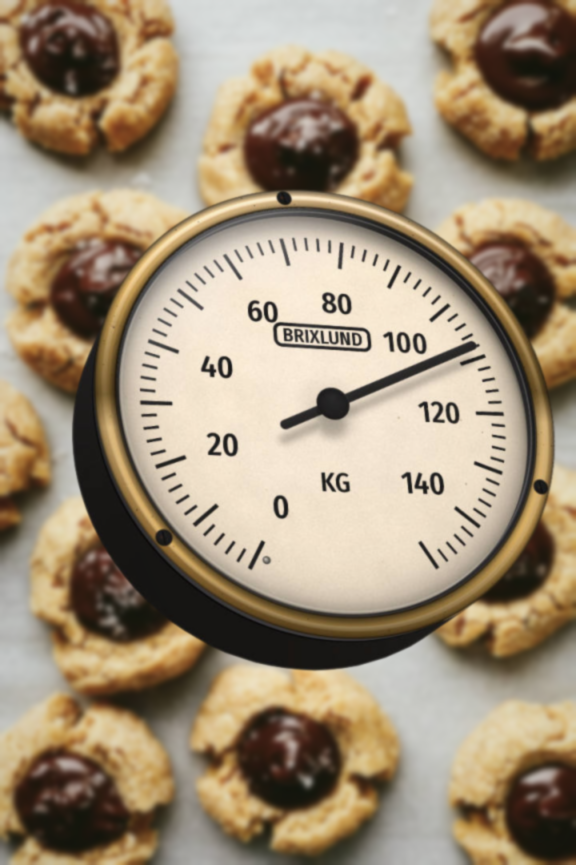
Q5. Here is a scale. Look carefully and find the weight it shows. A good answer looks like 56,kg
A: 108,kg
